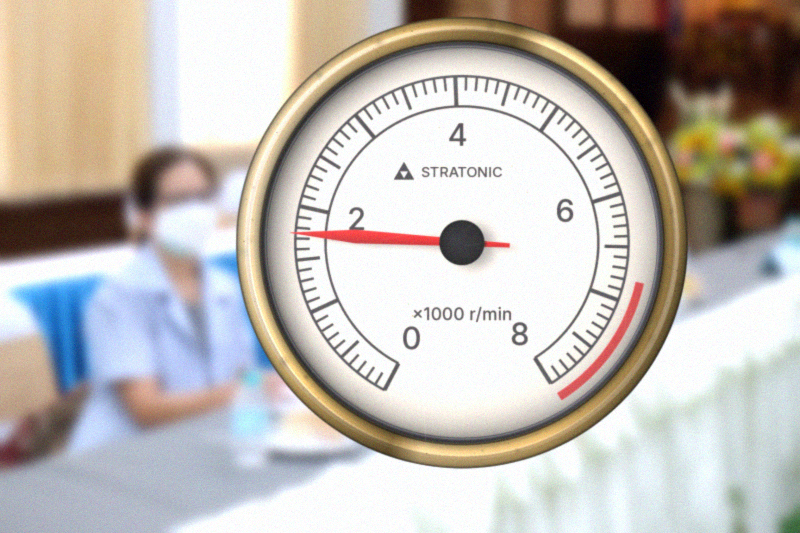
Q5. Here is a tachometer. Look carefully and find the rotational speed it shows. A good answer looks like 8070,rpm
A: 1750,rpm
